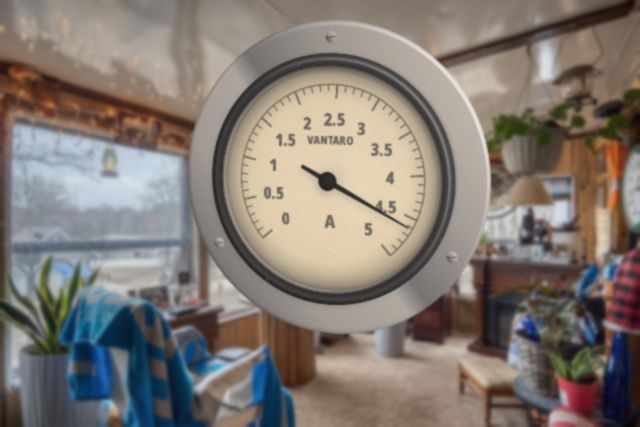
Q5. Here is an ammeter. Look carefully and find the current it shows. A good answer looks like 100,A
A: 4.6,A
